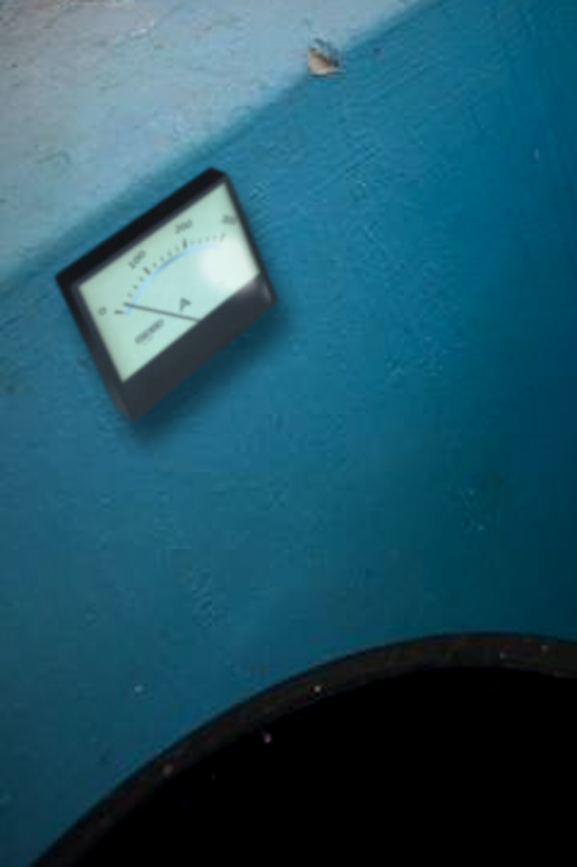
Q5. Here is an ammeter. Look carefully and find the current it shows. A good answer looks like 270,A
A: 20,A
